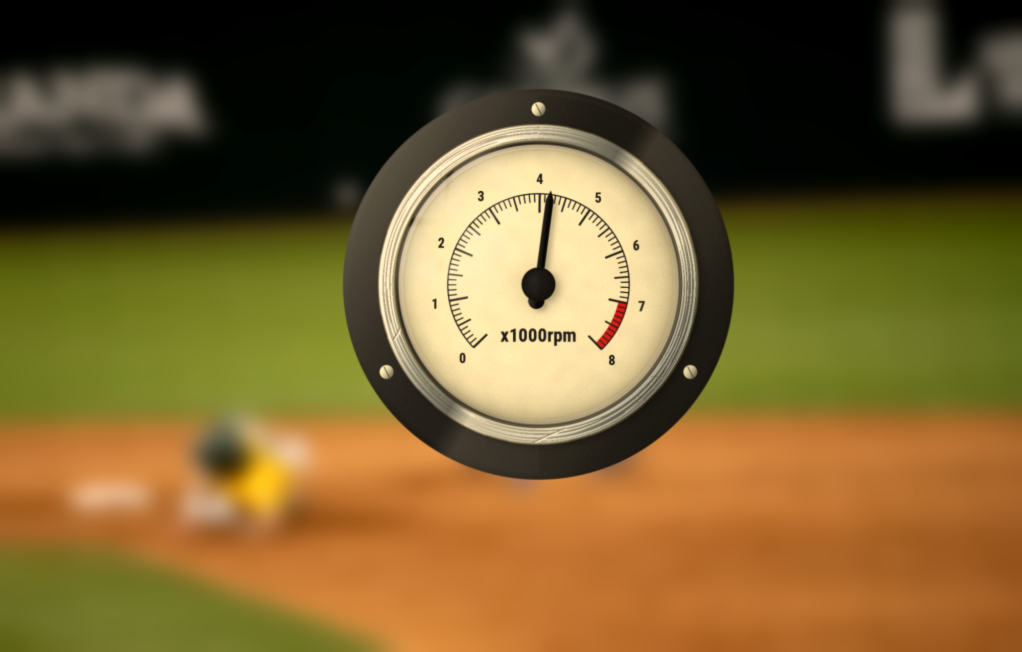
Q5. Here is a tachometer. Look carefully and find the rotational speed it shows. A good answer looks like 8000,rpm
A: 4200,rpm
